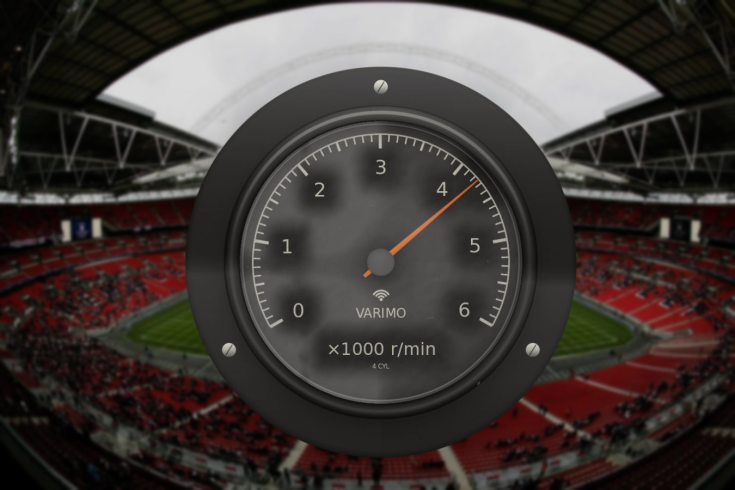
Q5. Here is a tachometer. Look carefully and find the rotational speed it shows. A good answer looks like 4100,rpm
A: 4250,rpm
